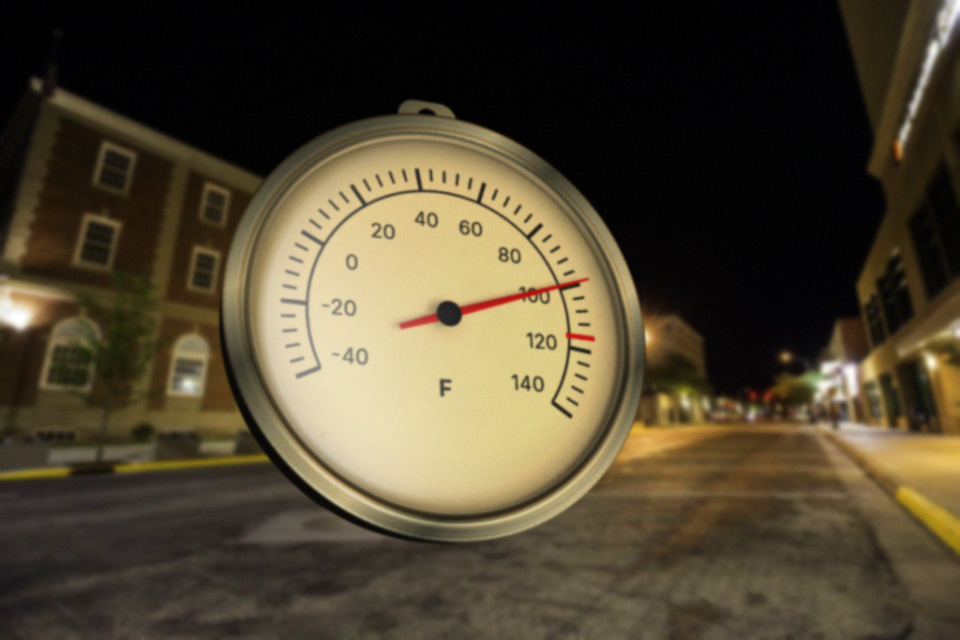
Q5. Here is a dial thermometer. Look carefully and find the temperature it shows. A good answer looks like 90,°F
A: 100,°F
